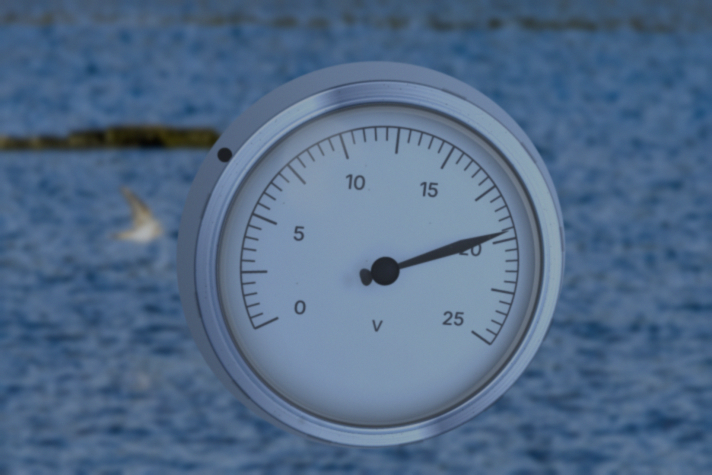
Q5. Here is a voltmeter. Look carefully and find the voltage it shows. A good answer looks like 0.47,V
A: 19.5,V
